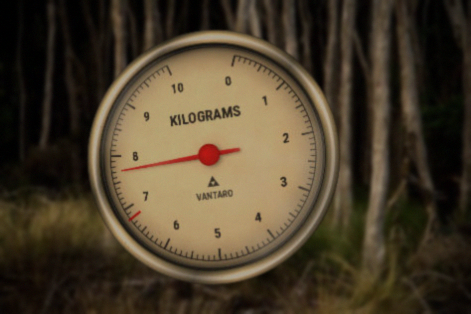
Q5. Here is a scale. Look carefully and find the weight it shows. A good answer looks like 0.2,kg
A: 7.7,kg
